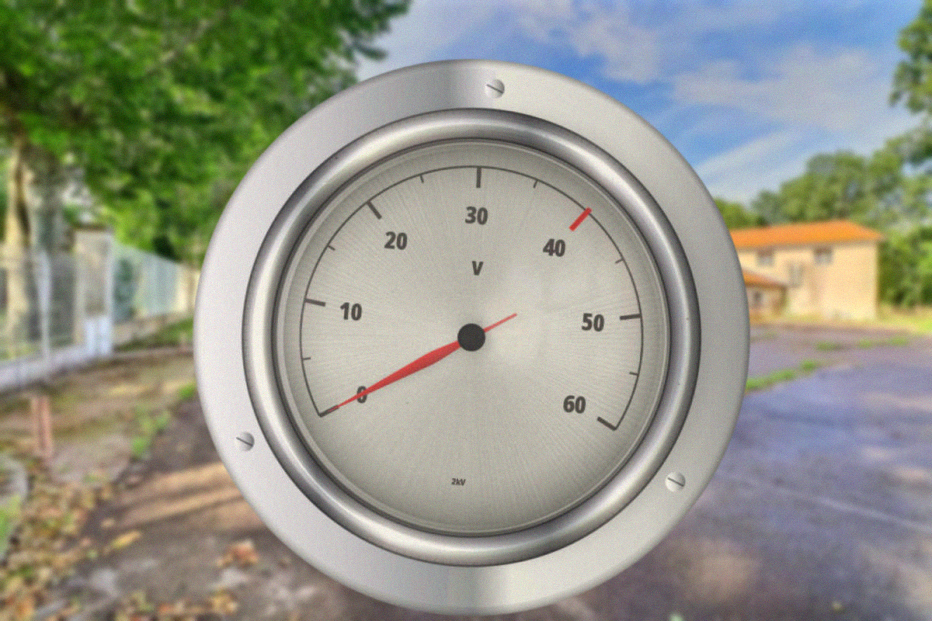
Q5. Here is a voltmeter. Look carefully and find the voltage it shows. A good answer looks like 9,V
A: 0,V
